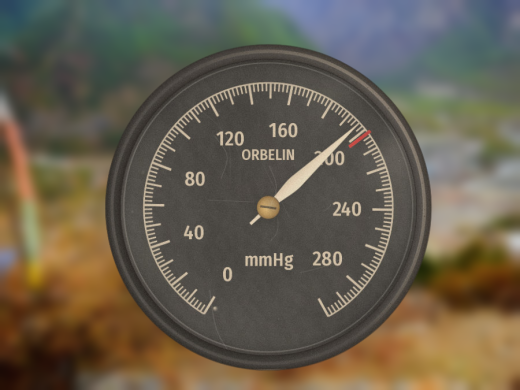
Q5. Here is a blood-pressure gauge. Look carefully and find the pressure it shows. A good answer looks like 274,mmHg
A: 196,mmHg
